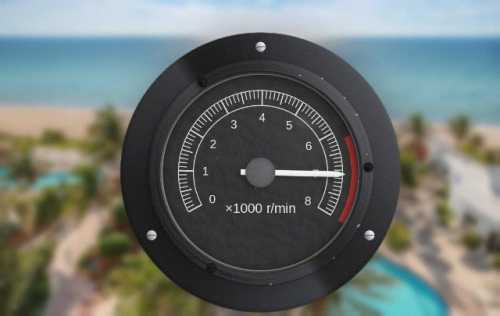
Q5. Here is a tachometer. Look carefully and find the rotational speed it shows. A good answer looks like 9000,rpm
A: 7000,rpm
